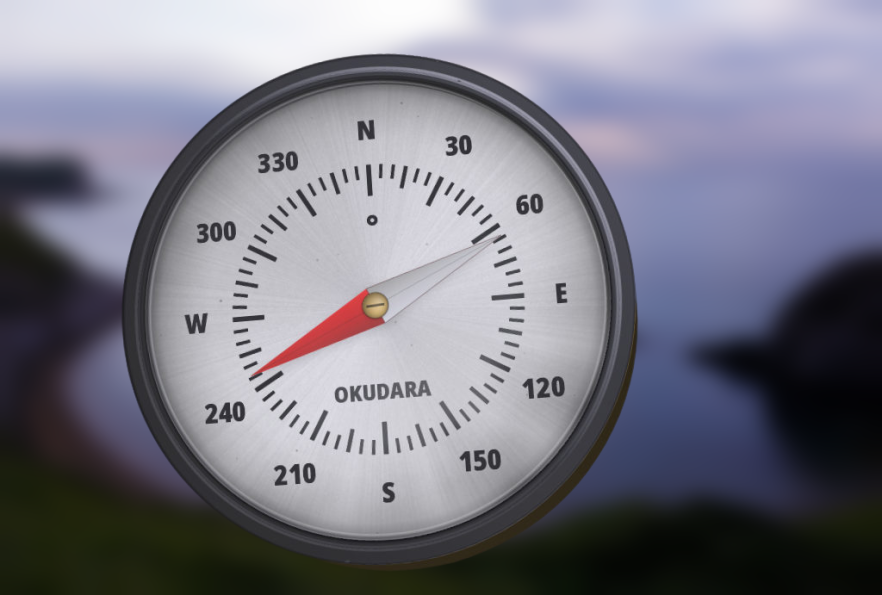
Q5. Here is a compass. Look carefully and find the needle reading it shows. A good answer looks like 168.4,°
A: 245,°
